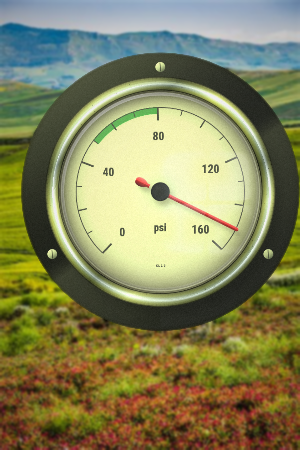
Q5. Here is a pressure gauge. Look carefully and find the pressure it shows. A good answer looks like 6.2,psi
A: 150,psi
